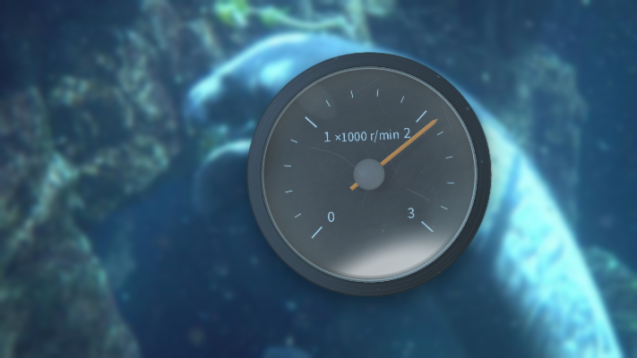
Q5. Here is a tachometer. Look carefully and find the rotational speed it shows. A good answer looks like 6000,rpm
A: 2100,rpm
